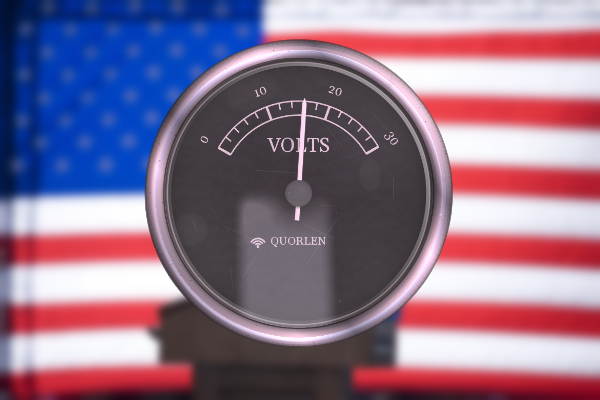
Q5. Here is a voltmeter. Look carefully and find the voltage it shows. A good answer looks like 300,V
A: 16,V
